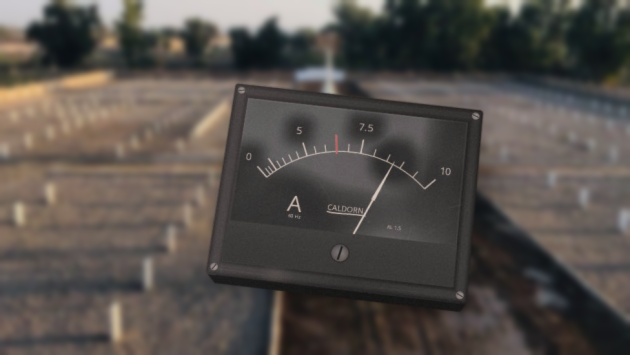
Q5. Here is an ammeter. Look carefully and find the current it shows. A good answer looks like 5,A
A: 8.75,A
